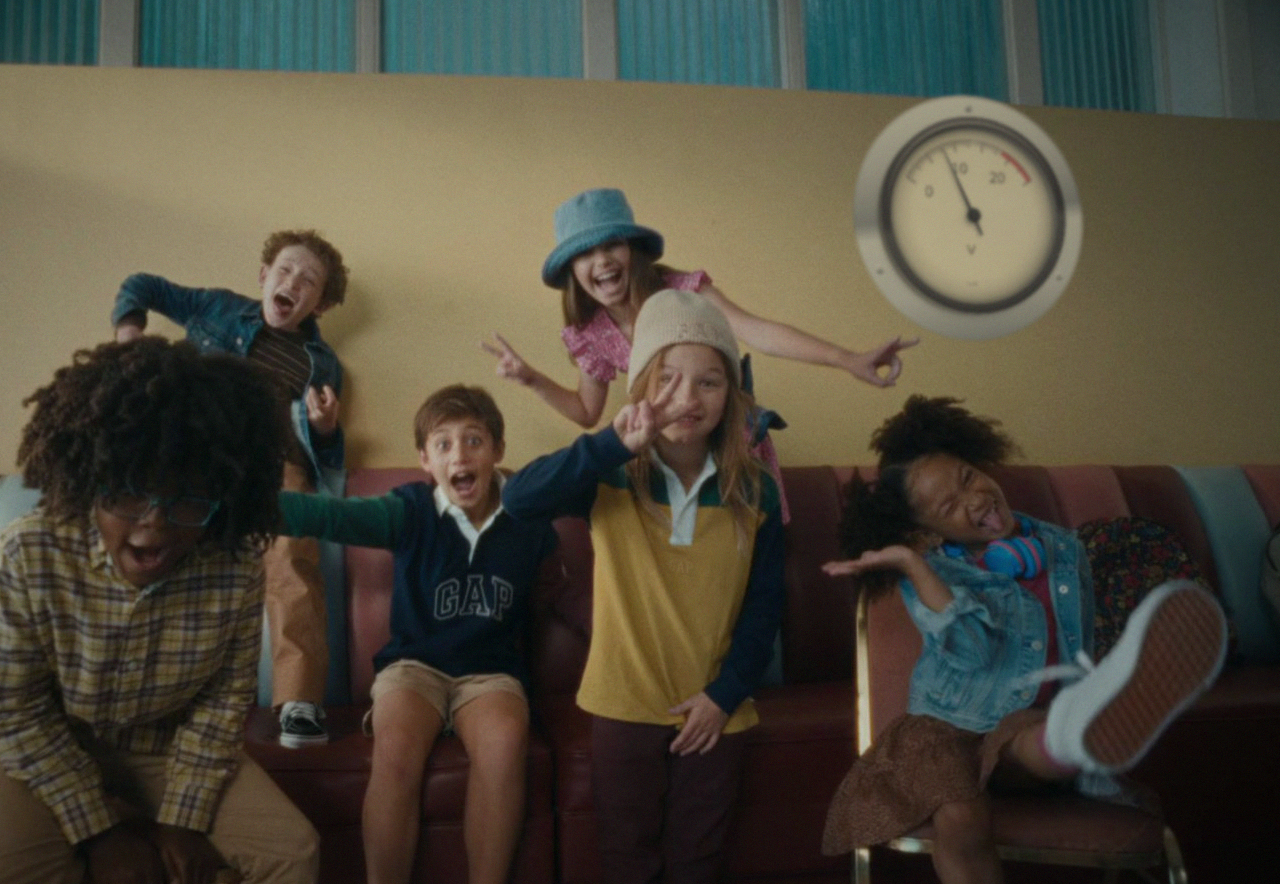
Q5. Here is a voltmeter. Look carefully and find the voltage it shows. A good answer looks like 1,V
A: 7.5,V
